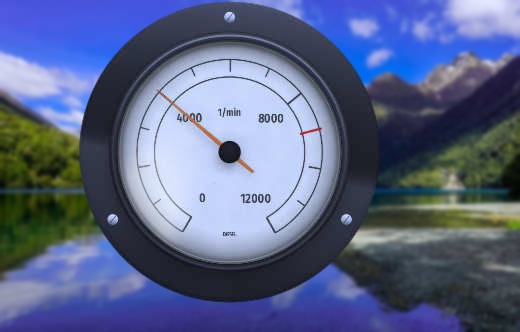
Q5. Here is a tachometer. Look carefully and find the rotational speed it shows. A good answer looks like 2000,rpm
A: 4000,rpm
